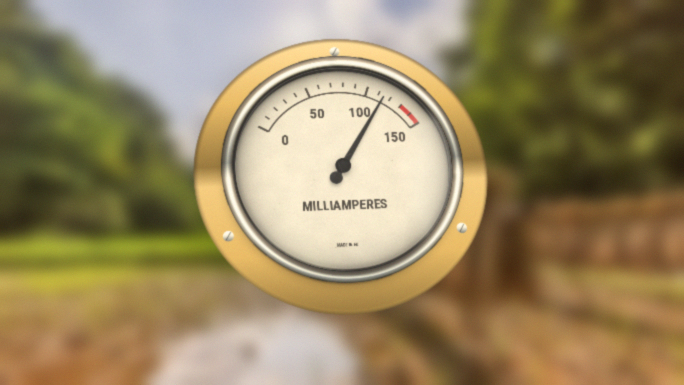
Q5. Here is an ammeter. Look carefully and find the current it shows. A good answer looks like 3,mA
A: 115,mA
